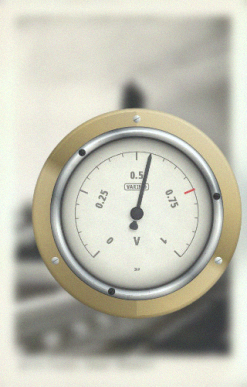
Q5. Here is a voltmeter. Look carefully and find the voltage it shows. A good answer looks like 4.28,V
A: 0.55,V
